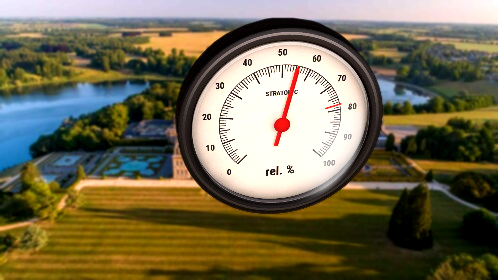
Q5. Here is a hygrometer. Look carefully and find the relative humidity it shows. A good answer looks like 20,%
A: 55,%
